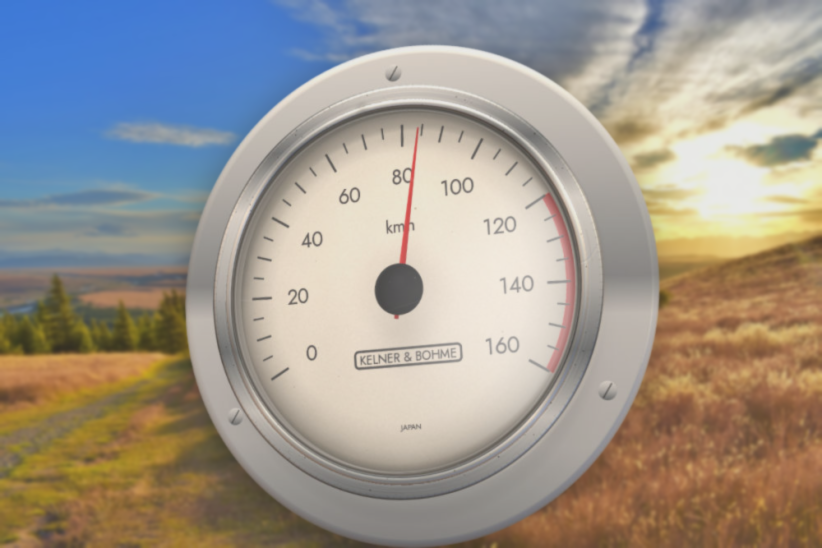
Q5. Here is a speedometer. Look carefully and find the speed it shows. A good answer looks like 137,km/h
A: 85,km/h
